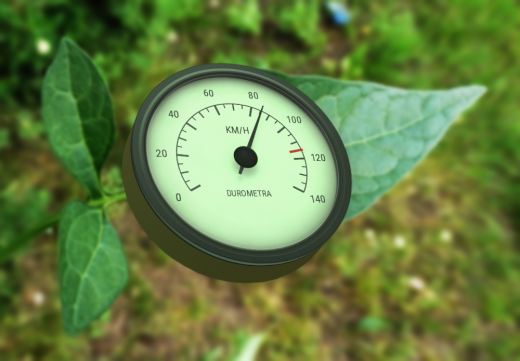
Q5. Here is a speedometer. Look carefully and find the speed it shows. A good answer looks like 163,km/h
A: 85,km/h
